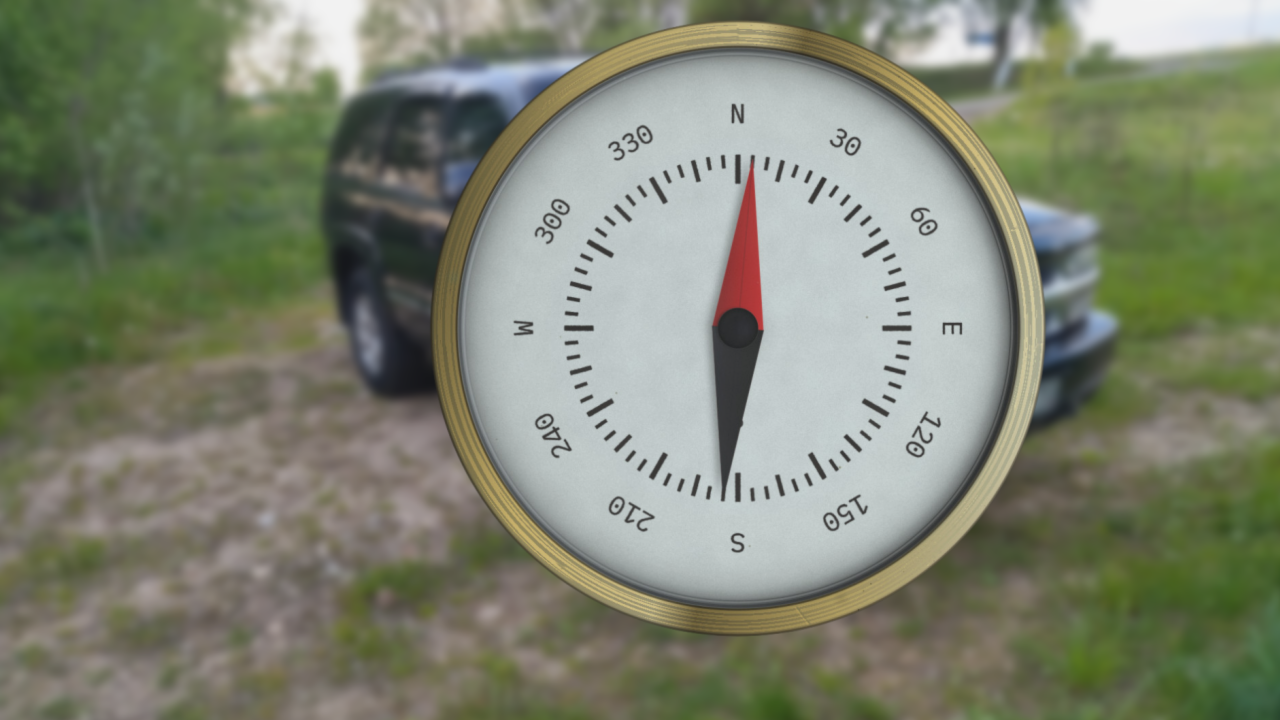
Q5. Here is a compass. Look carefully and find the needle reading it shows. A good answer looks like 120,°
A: 5,°
